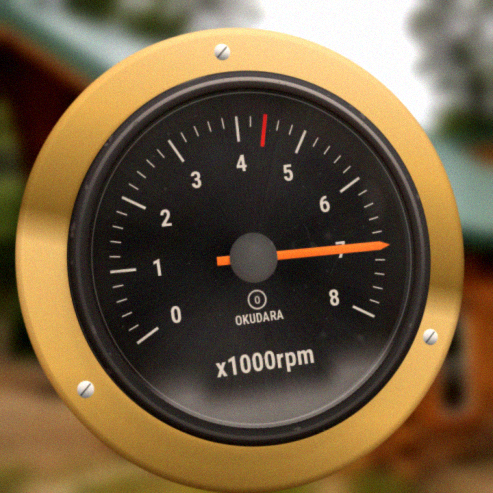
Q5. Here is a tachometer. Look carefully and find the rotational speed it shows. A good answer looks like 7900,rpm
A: 7000,rpm
